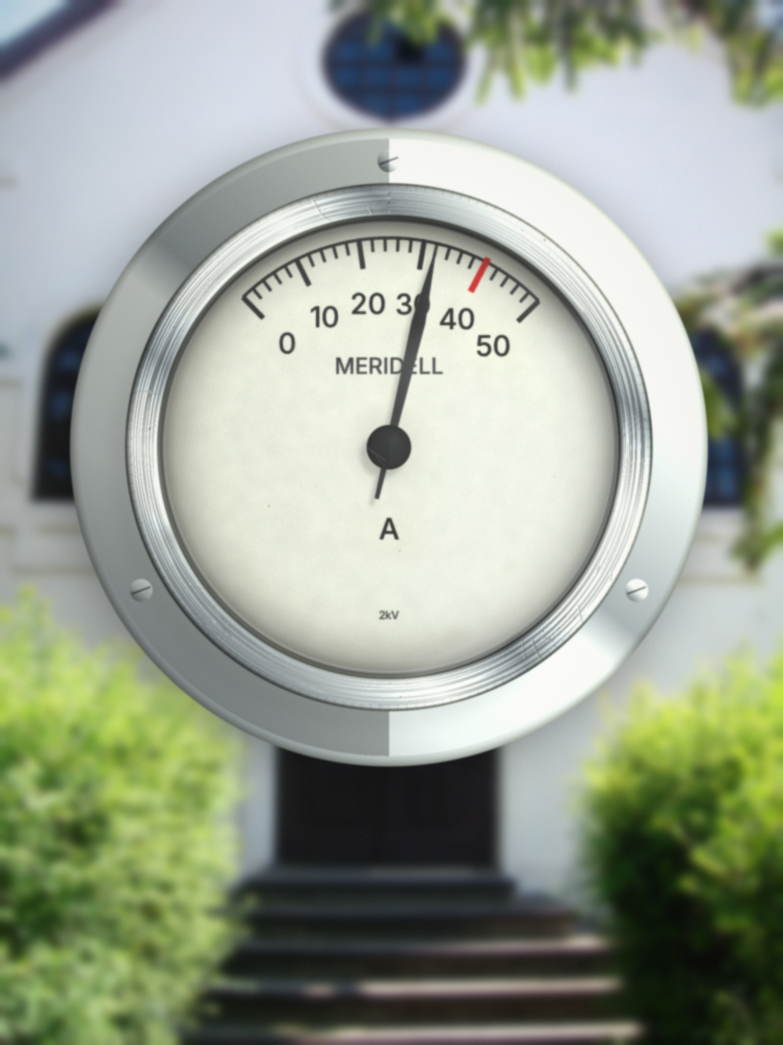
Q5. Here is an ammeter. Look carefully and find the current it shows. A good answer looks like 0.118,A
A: 32,A
